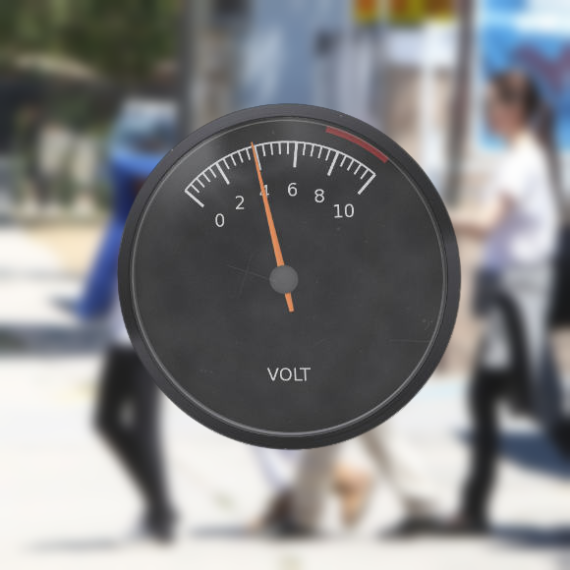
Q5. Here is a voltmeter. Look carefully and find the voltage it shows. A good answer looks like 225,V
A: 4,V
